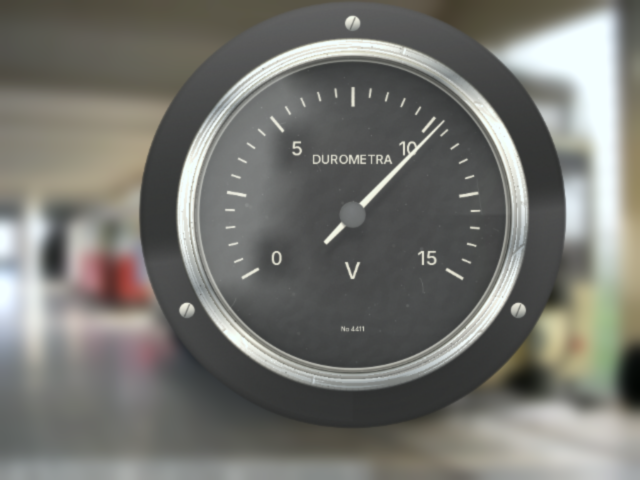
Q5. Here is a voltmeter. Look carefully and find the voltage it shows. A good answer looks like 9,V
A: 10.25,V
